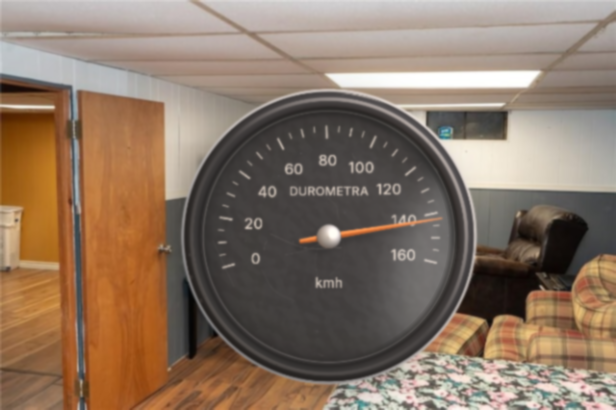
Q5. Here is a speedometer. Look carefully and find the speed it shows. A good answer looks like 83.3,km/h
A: 142.5,km/h
